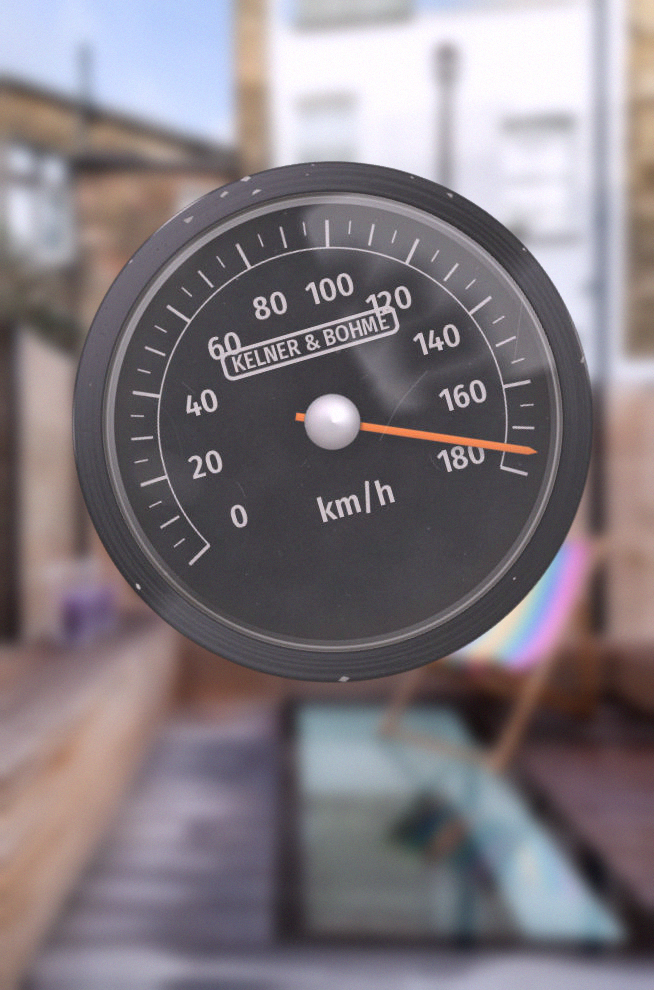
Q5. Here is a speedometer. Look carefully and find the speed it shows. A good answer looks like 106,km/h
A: 175,km/h
